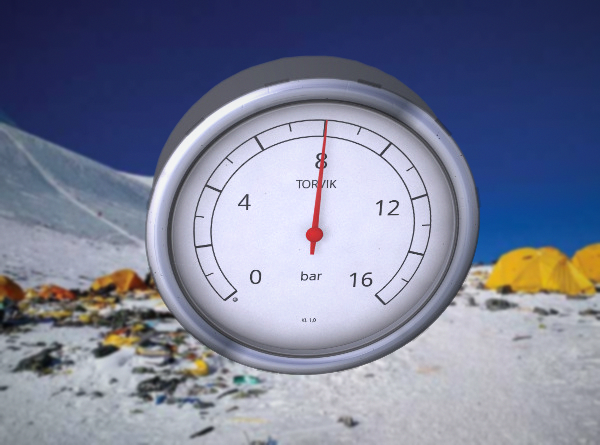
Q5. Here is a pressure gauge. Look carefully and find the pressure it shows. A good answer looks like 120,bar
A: 8,bar
